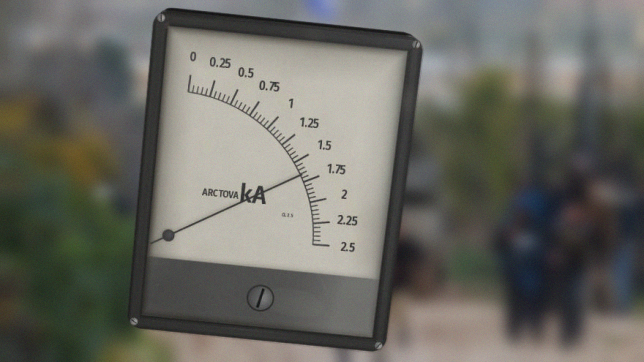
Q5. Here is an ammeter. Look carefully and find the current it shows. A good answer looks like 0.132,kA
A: 1.65,kA
